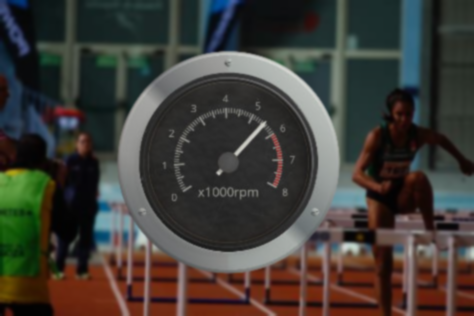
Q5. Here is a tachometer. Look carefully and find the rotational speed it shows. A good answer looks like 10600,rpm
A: 5500,rpm
